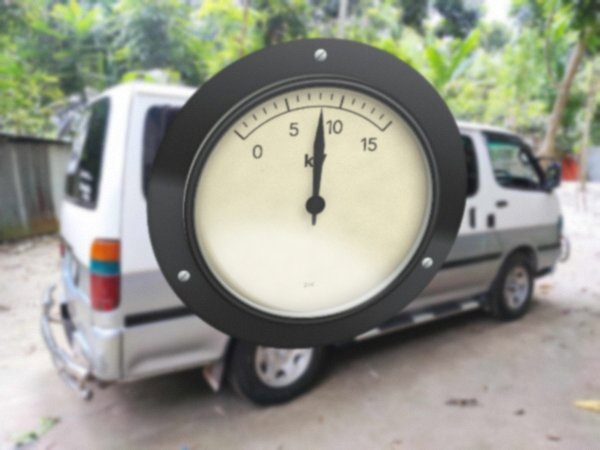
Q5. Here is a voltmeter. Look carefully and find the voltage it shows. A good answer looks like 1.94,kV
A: 8,kV
